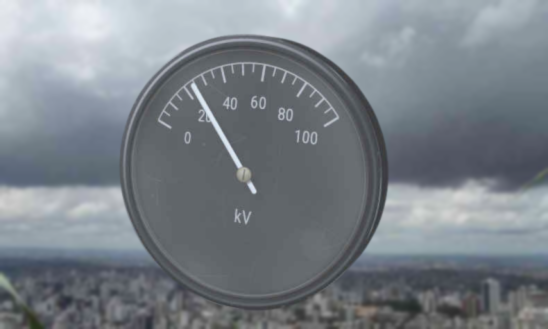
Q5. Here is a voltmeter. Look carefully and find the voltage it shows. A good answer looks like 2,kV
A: 25,kV
